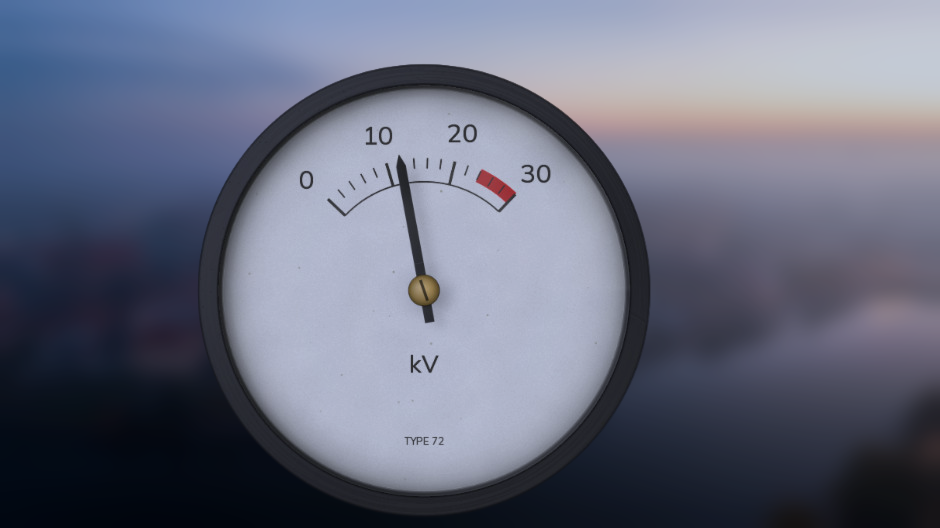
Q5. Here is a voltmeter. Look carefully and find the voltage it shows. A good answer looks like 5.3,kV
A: 12,kV
